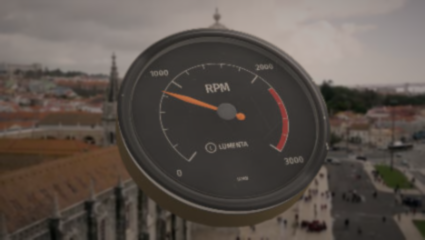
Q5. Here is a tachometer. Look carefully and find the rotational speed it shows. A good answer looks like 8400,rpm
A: 800,rpm
